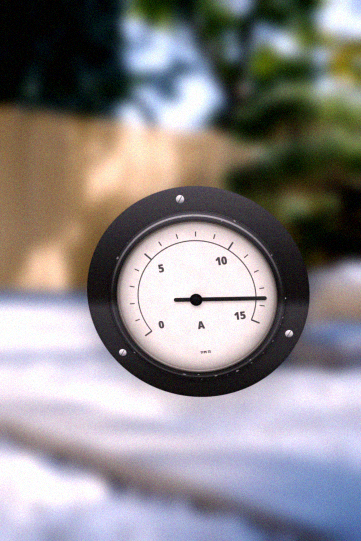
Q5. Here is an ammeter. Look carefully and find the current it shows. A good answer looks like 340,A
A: 13.5,A
